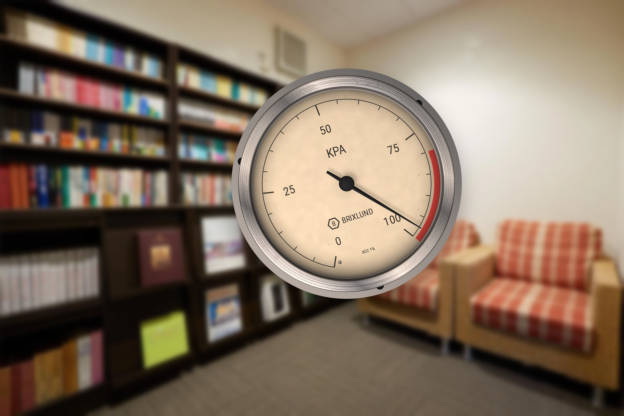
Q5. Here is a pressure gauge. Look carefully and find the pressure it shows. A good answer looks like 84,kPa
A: 97.5,kPa
